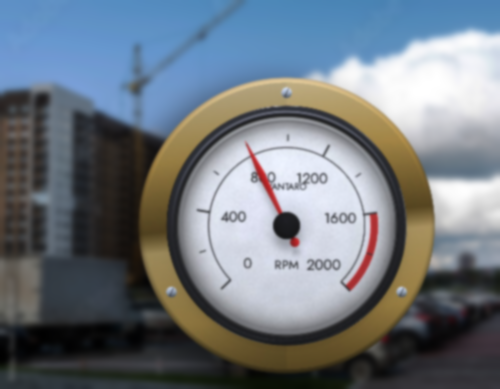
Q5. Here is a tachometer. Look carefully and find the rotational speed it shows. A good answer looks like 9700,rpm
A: 800,rpm
